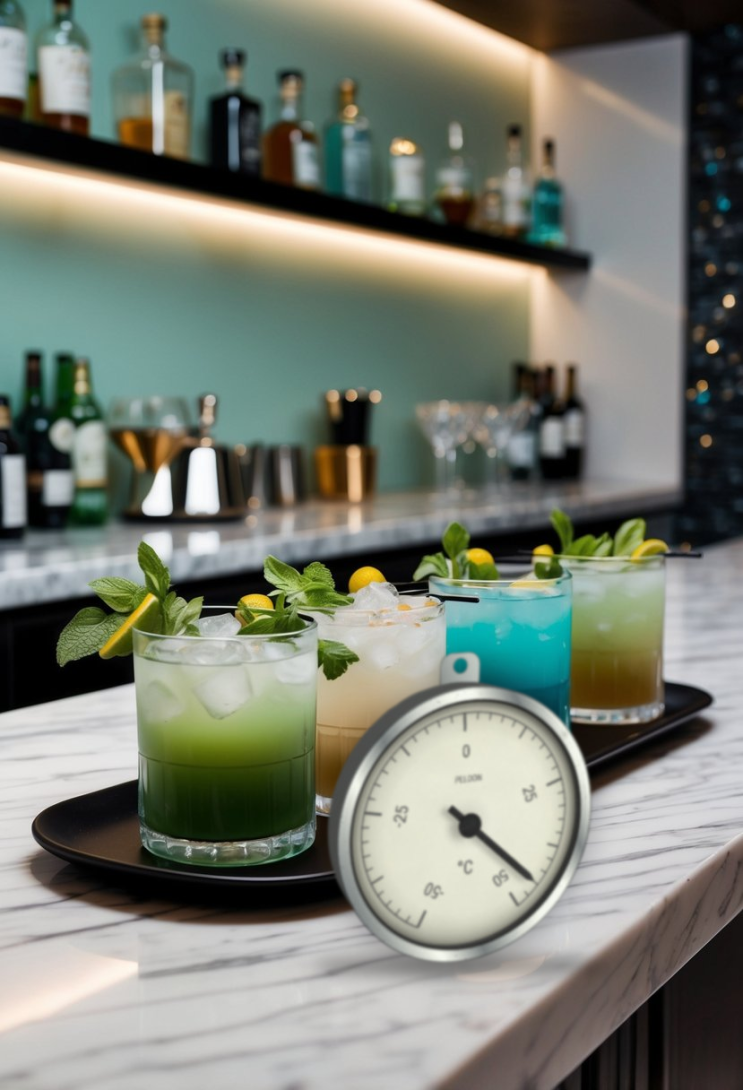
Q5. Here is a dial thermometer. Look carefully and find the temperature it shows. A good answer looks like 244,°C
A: 45,°C
